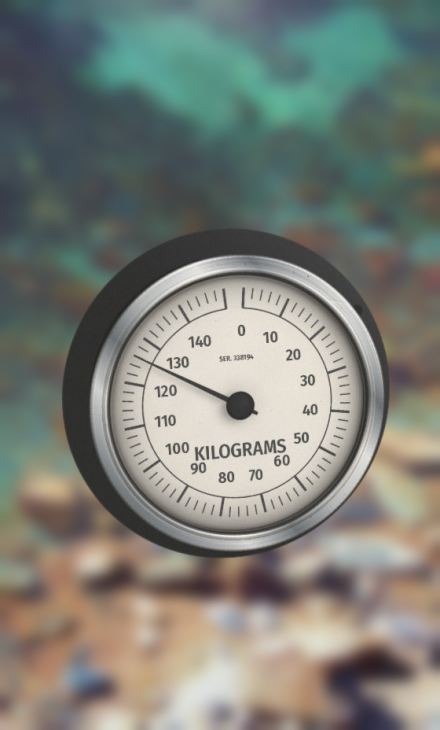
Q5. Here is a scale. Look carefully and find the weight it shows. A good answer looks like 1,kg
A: 126,kg
